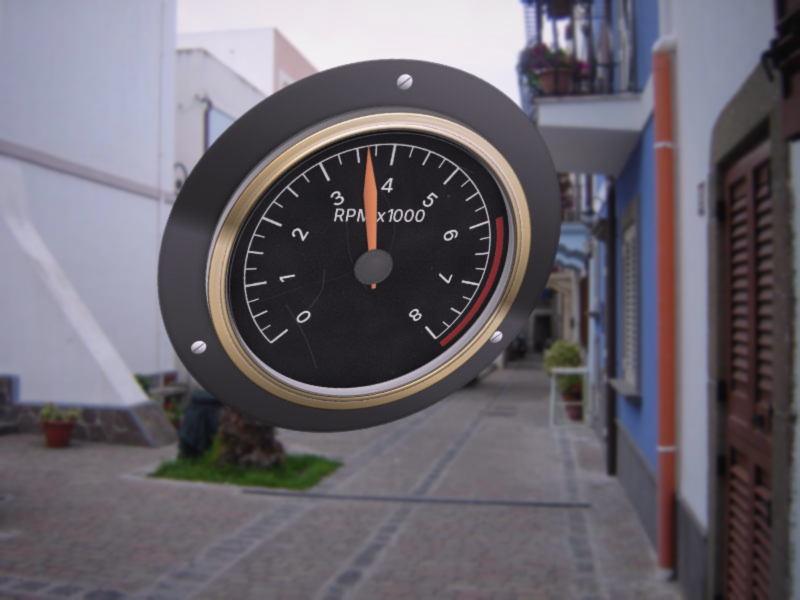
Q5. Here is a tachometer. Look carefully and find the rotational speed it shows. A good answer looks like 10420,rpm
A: 3625,rpm
